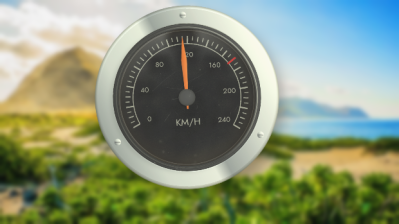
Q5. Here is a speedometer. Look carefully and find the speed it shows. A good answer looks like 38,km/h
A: 115,km/h
